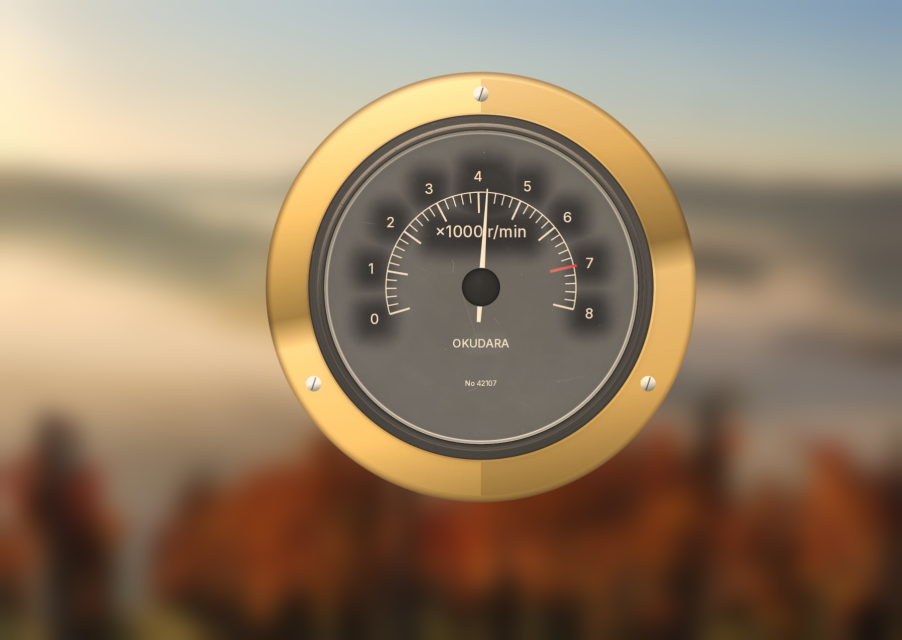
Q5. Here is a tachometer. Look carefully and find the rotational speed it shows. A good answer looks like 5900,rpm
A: 4200,rpm
